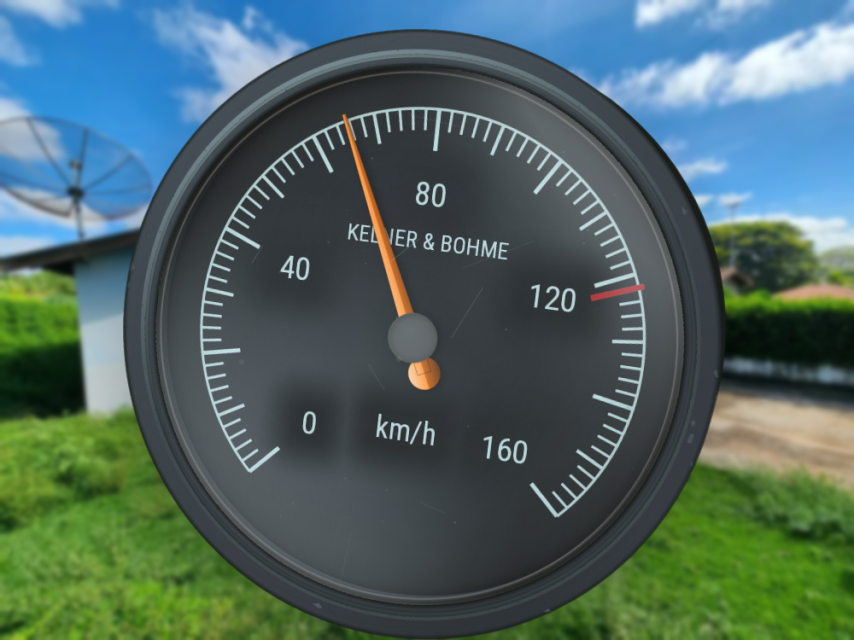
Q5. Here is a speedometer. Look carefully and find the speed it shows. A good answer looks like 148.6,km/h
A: 66,km/h
